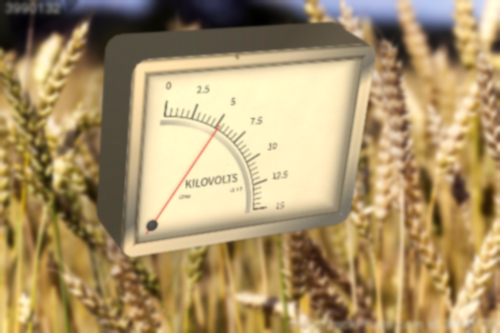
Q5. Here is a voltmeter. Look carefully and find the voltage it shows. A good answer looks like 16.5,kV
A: 5,kV
